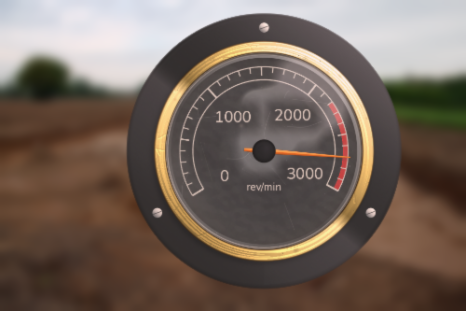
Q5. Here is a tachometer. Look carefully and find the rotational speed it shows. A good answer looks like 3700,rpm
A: 2700,rpm
